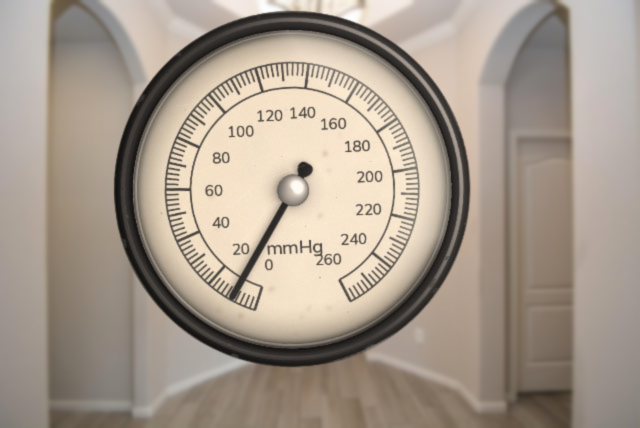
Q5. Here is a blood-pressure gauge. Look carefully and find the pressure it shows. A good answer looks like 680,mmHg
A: 10,mmHg
